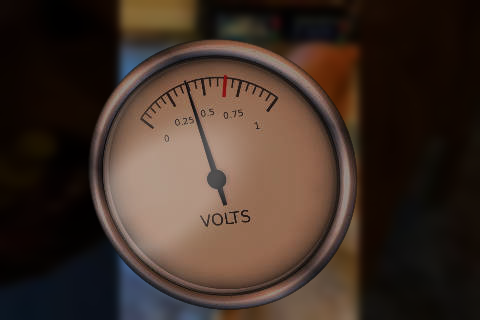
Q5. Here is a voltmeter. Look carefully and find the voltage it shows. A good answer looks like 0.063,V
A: 0.4,V
